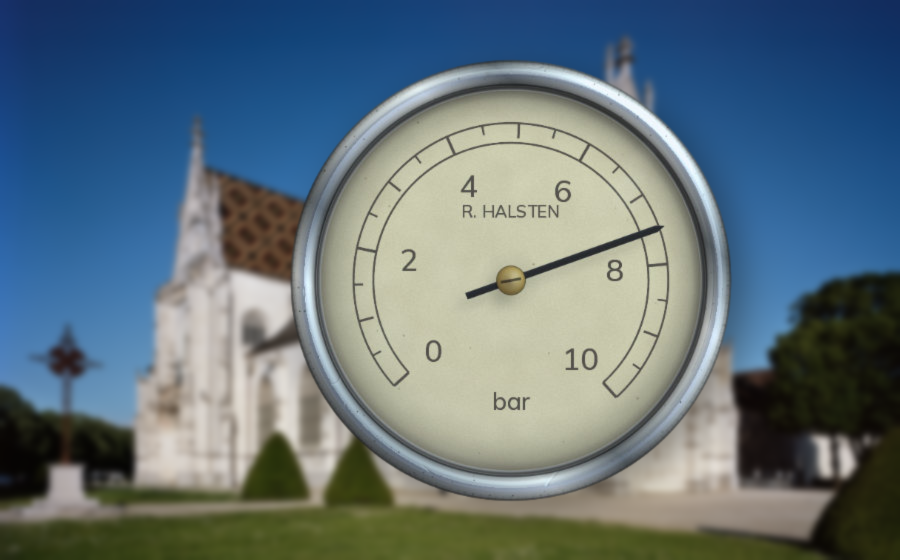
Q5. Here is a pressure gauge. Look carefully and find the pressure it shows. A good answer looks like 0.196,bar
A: 7.5,bar
